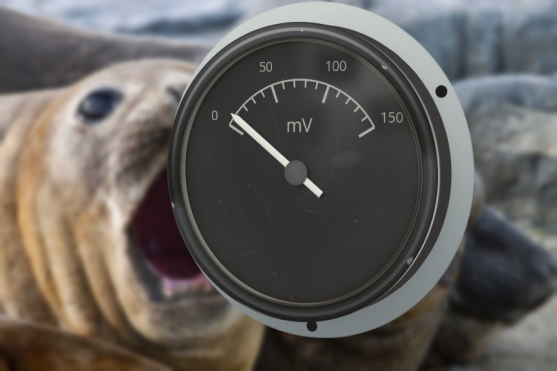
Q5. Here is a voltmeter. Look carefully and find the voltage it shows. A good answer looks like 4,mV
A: 10,mV
